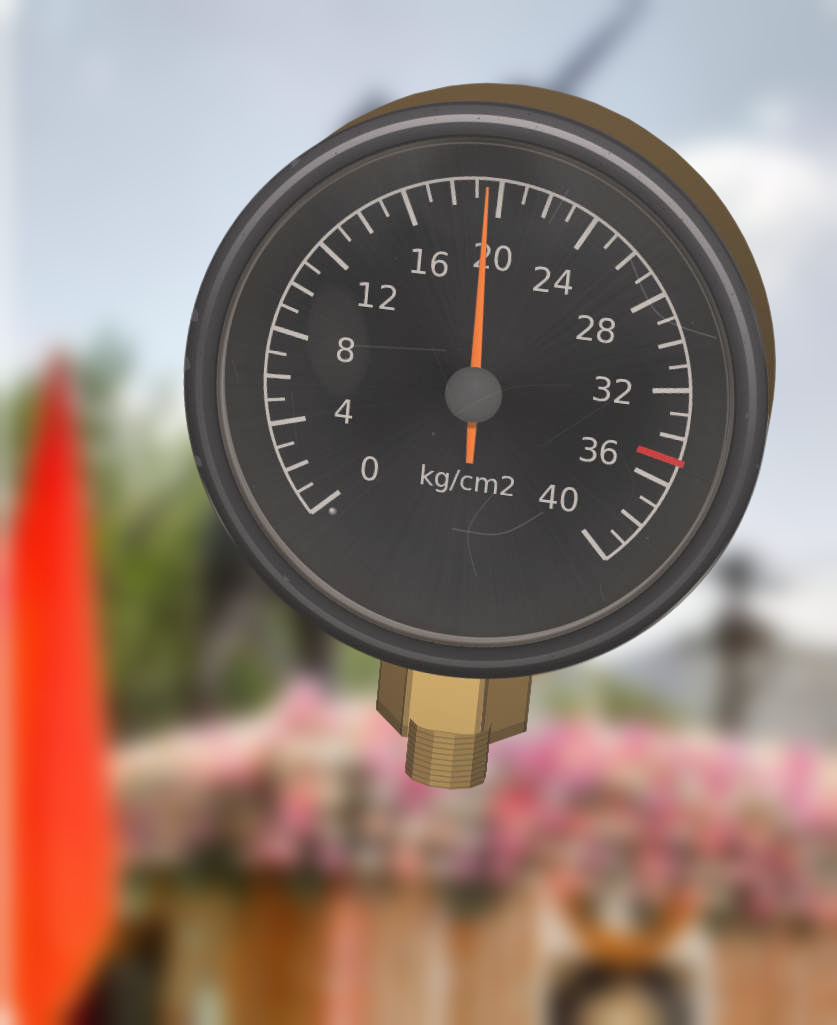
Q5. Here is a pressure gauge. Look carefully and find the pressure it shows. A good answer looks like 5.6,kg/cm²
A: 19.5,kg/cm²
